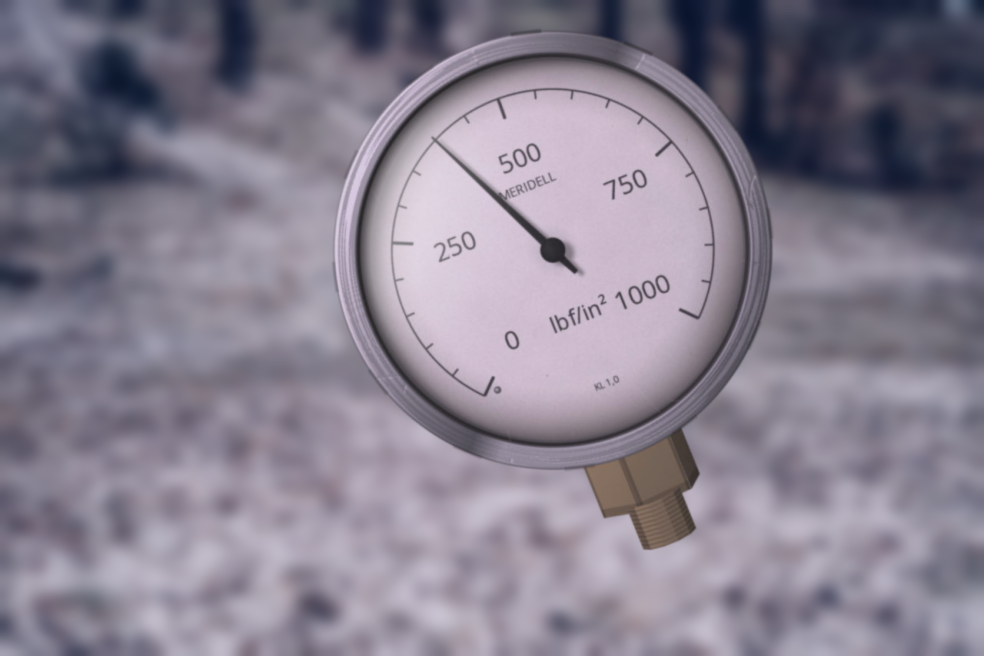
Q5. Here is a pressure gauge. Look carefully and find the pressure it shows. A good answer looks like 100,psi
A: 400,psi
